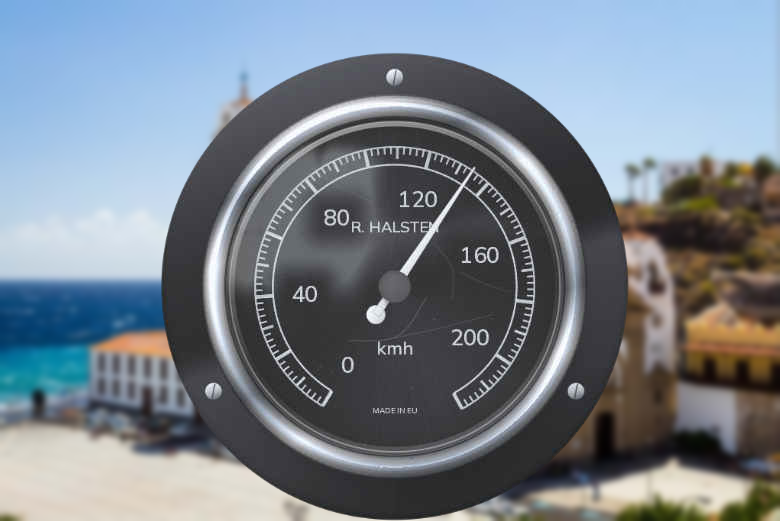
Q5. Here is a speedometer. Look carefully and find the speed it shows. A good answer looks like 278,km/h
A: 134,km/h
